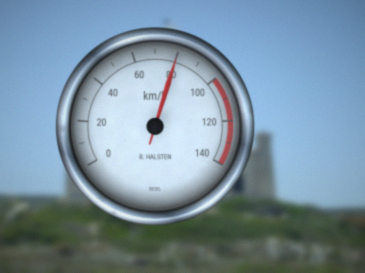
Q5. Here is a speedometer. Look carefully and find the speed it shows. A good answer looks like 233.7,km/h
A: 80,km/h
